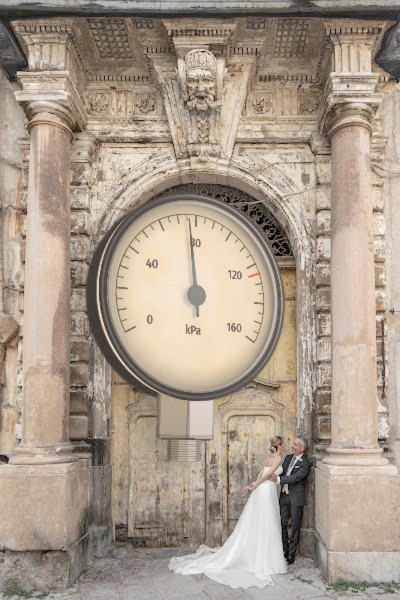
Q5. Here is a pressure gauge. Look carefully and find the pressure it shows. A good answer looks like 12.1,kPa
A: 75,kPa
